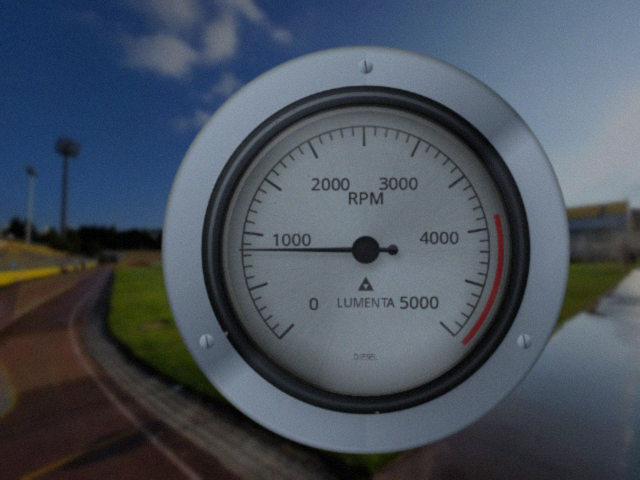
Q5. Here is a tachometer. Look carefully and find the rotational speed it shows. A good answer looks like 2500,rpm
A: 850,rpm
